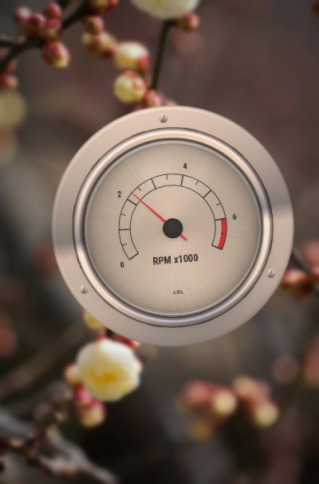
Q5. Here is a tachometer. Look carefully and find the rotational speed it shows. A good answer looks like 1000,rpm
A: 2250,rpm
